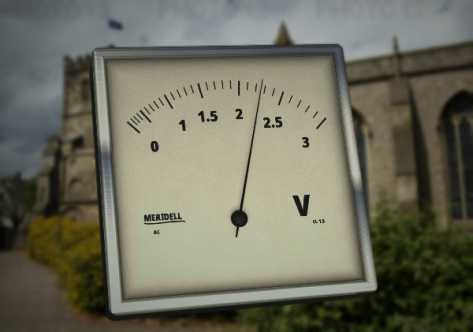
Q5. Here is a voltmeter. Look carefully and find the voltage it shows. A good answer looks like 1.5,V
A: 2.25,V
